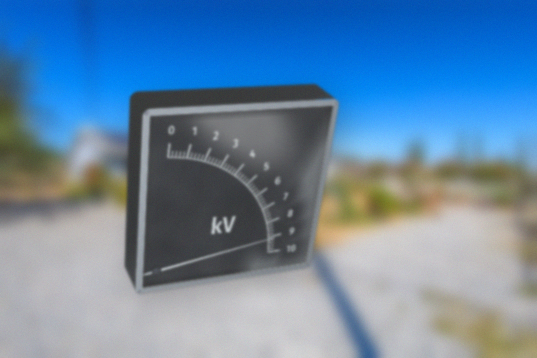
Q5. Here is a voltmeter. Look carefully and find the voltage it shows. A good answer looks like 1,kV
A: 9,kV
